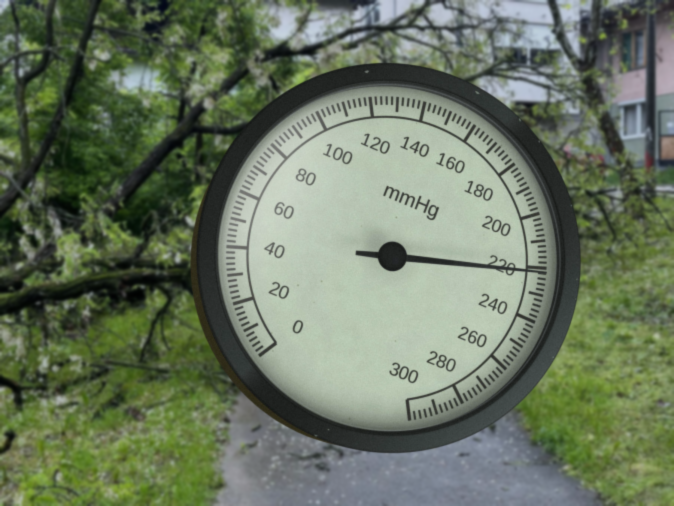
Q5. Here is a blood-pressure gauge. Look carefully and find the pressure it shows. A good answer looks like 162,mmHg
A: 222,mmHg
